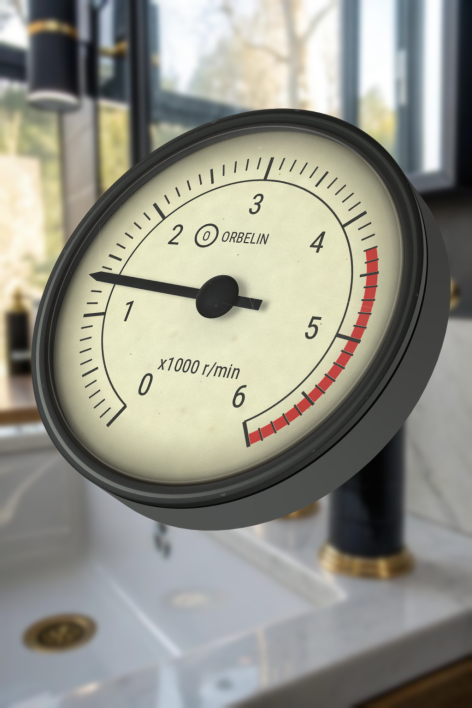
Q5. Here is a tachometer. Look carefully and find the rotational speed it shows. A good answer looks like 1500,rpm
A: 1300,rpm
